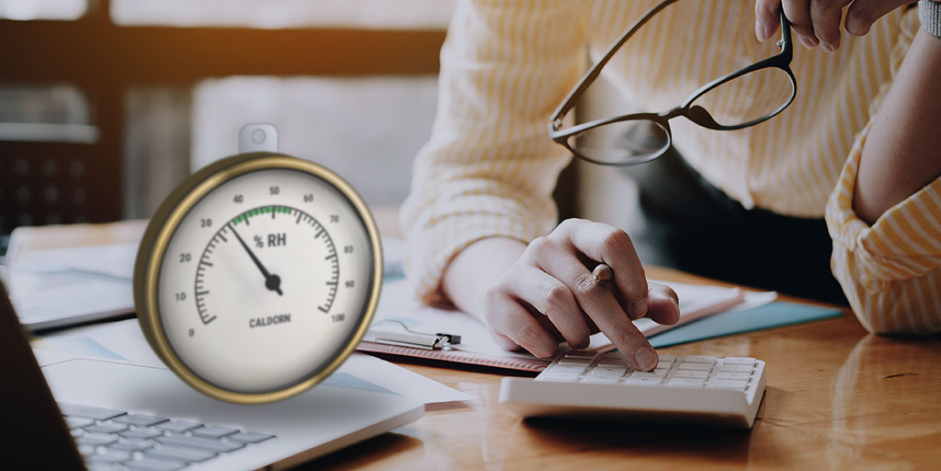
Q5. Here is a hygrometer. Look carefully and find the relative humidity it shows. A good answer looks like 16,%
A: 34,%
